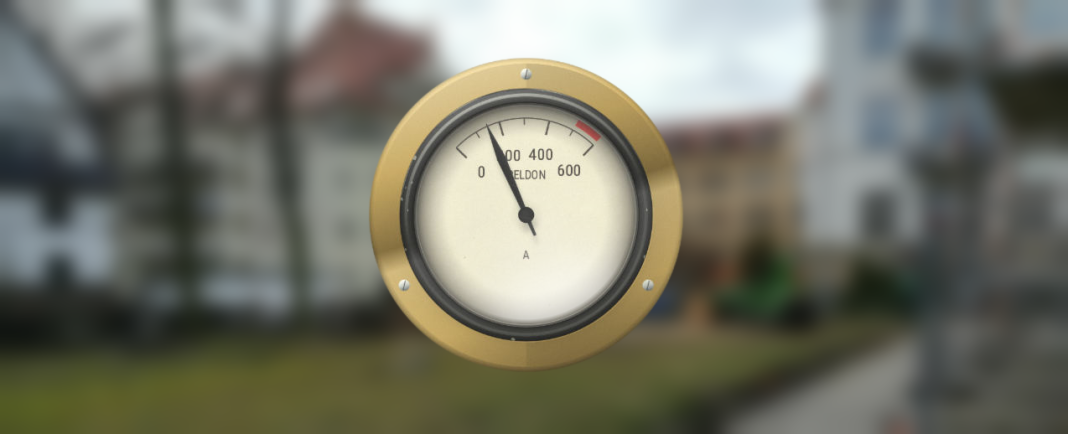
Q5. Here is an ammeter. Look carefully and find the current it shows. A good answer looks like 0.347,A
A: 150,A
